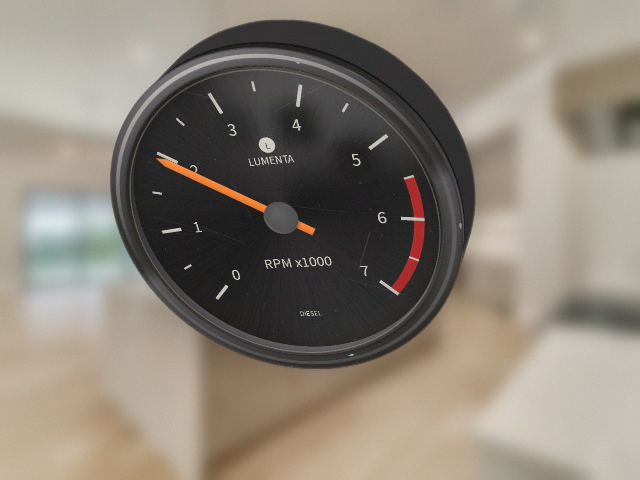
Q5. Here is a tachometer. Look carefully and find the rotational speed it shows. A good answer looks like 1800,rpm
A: 2000,rpm
